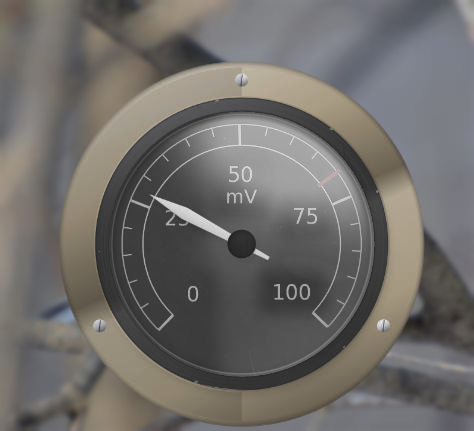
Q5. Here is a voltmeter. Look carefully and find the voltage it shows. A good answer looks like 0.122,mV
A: 27.5,mV
